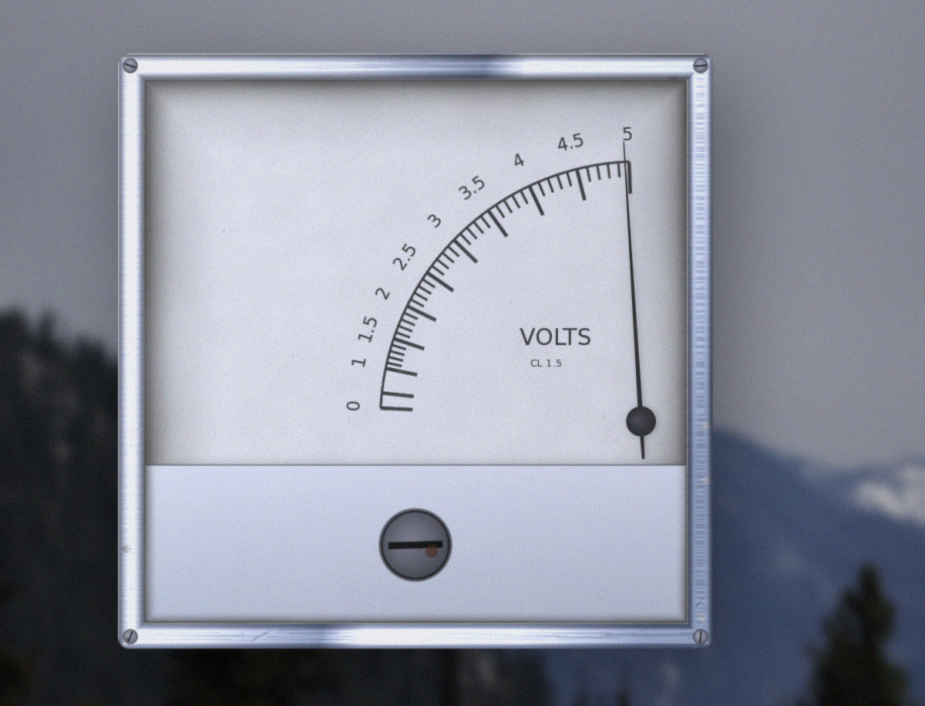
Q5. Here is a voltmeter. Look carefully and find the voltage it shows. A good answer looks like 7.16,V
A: 4.95,V
